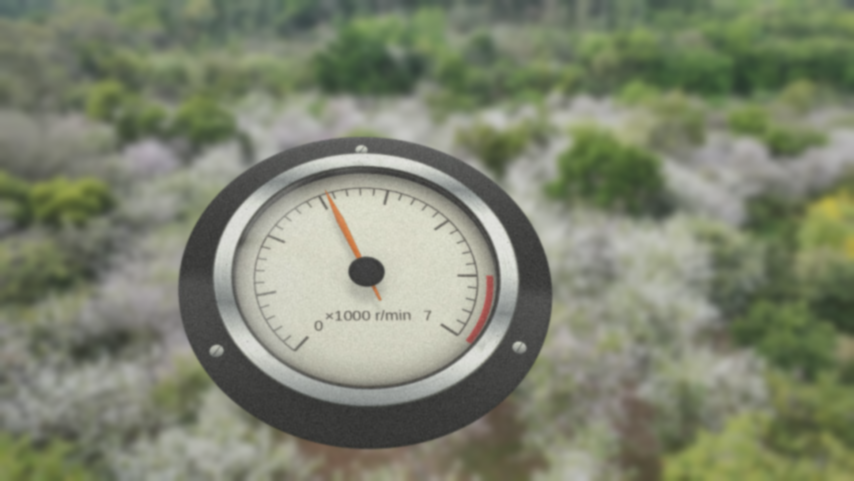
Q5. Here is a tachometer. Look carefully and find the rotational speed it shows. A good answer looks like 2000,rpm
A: 3100,rpm
